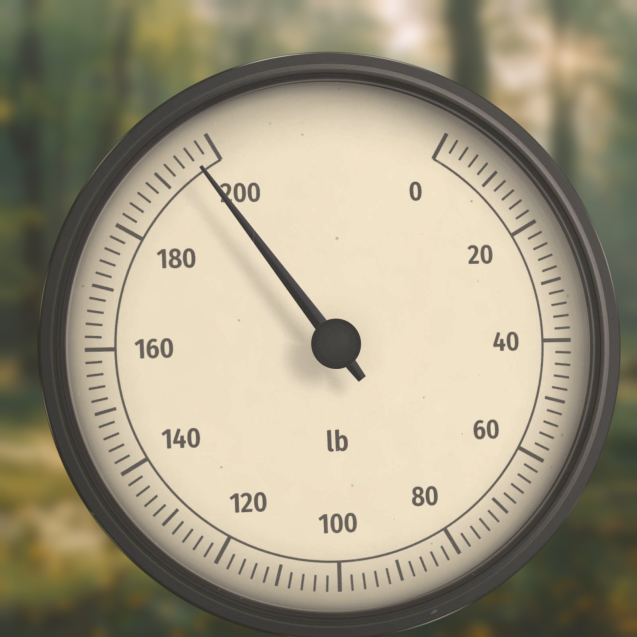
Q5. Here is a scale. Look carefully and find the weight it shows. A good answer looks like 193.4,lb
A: 196,lb
